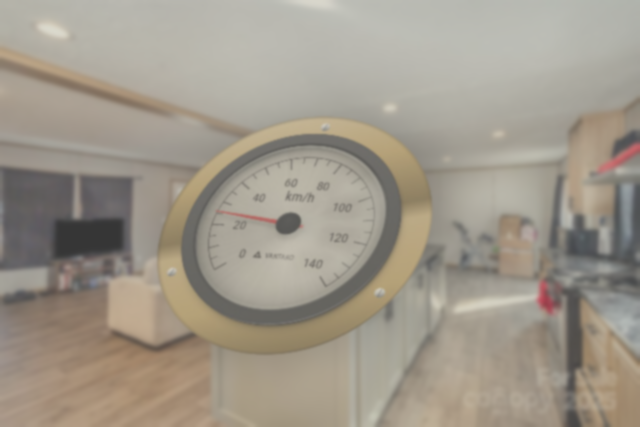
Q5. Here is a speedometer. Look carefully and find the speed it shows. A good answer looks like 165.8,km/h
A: 25,km/h
